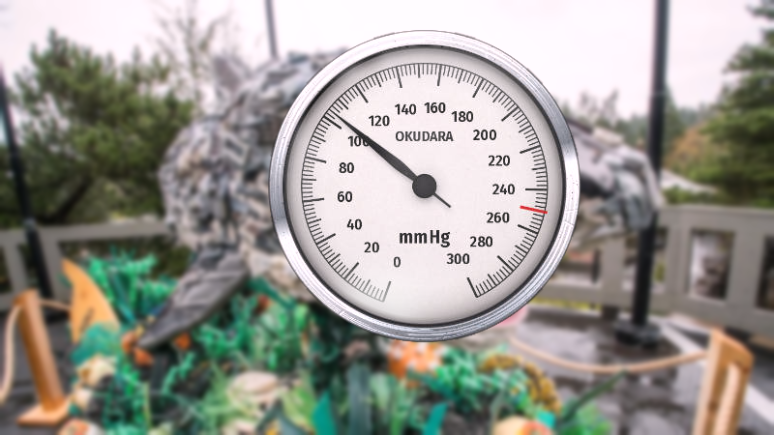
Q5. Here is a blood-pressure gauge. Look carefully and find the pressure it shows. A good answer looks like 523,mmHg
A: 104,mmHg
